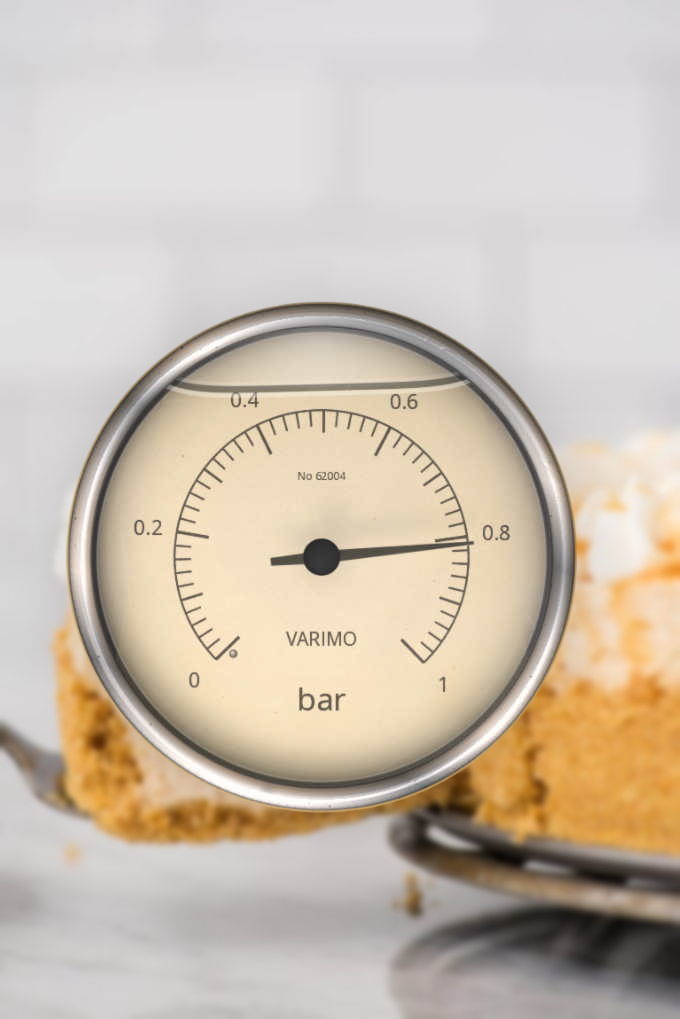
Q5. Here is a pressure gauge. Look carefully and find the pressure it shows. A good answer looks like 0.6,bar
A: 0.81,bar
